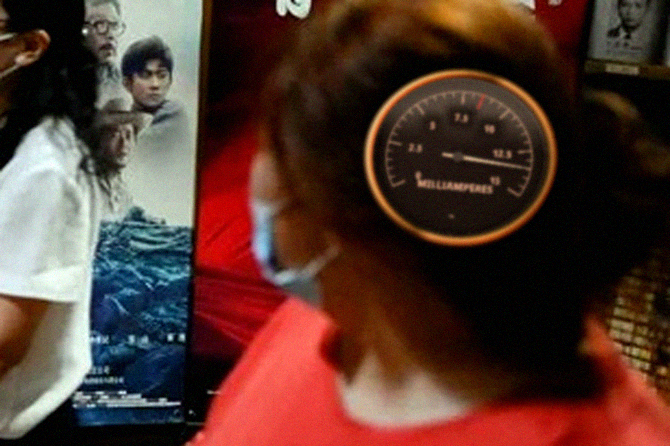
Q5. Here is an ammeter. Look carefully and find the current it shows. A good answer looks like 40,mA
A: 13.5,mA
